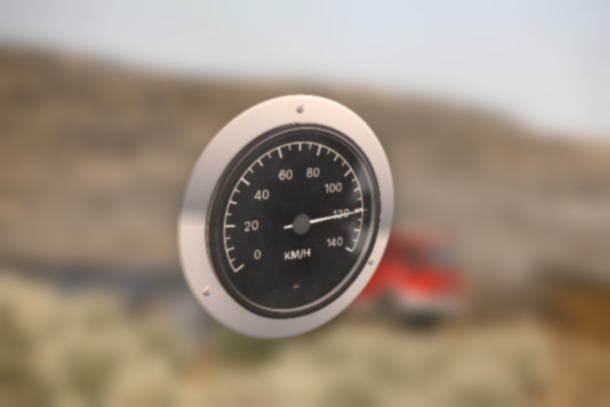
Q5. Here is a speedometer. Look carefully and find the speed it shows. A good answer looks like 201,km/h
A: 120,km/h
